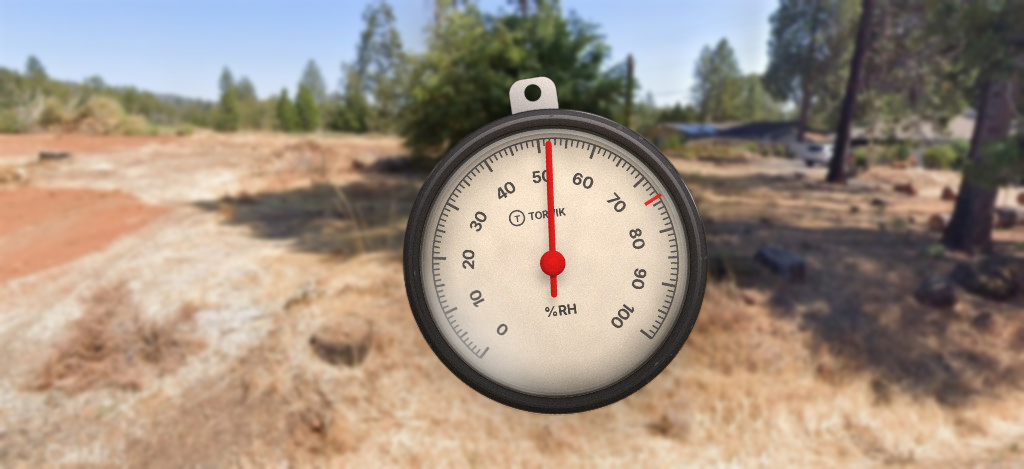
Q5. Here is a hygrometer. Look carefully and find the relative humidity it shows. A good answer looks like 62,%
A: 52,%
